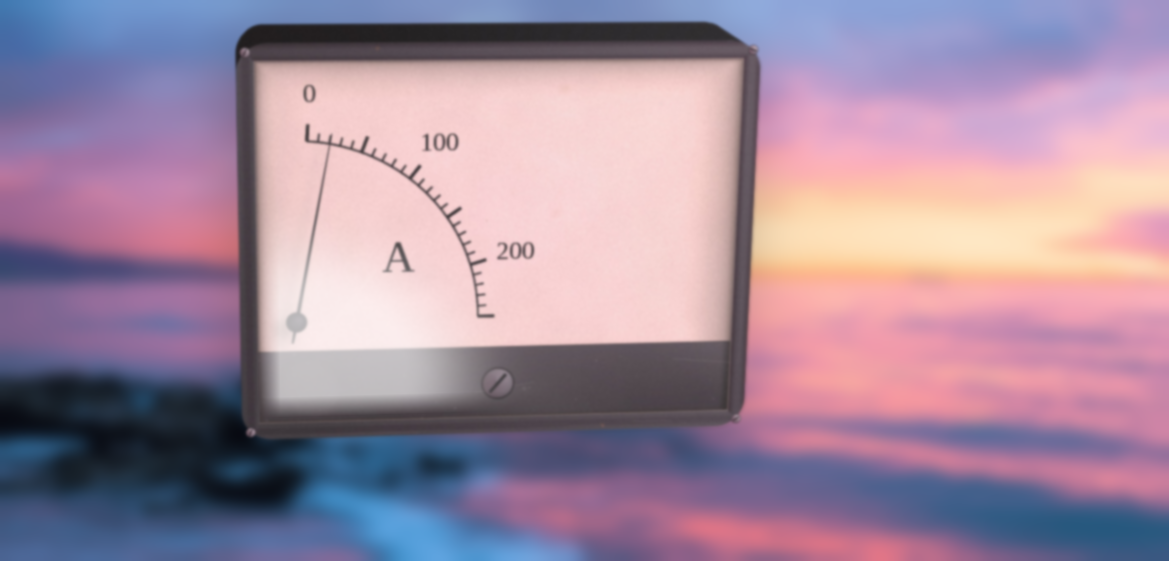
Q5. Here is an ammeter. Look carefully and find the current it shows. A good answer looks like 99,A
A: 20,A
